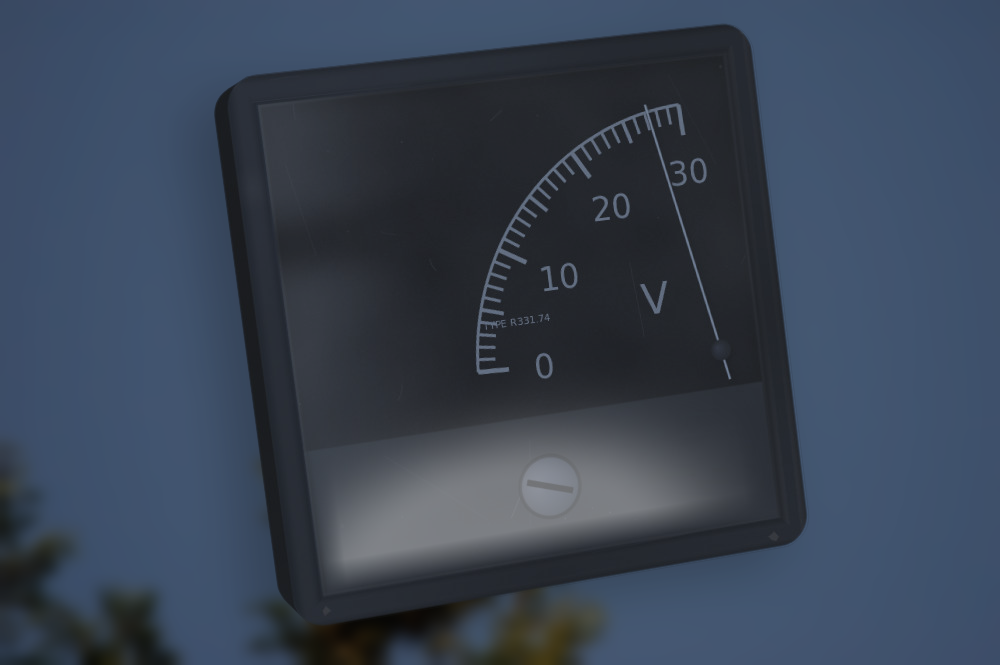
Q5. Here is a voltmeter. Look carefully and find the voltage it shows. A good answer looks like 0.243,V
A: 27,V
